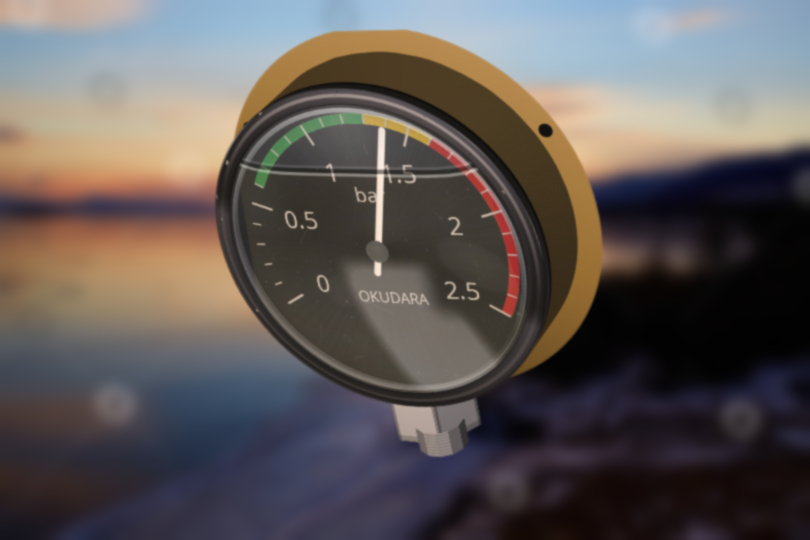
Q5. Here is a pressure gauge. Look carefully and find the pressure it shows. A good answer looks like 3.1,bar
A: 1.4,bar
